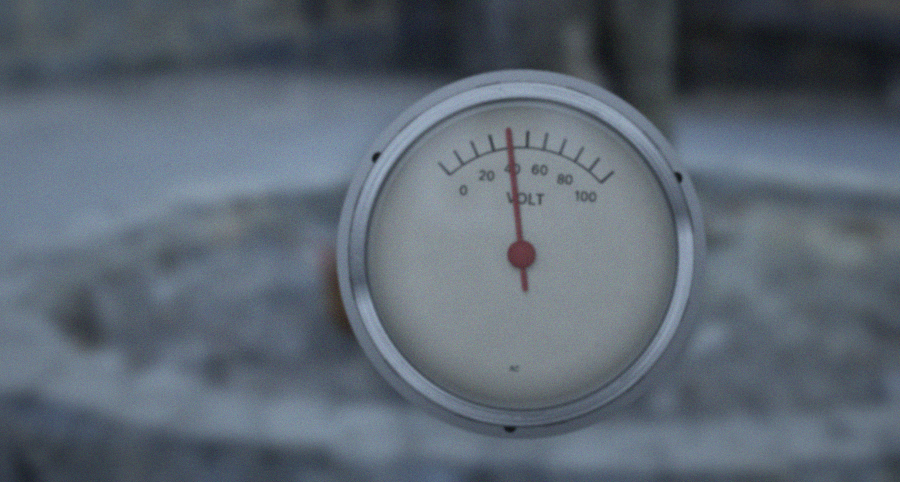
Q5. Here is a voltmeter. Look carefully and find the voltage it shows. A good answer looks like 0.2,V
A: 40,V
